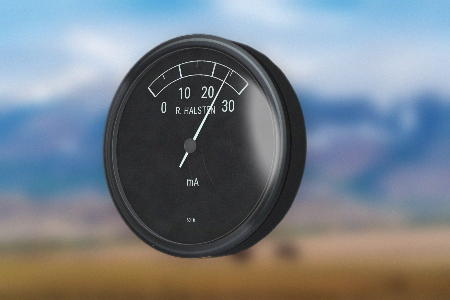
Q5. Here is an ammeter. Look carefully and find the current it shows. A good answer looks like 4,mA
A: 25,mA
